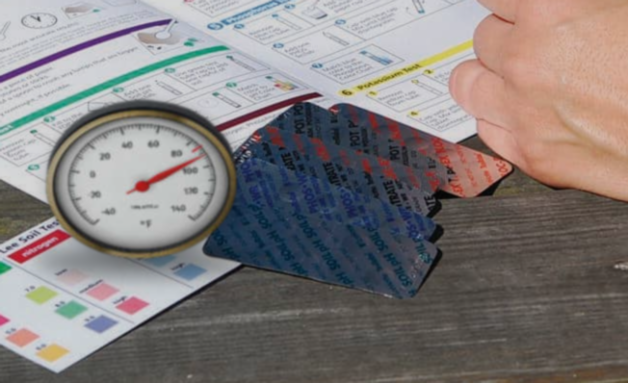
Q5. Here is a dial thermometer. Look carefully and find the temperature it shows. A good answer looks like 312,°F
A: 90,°F
